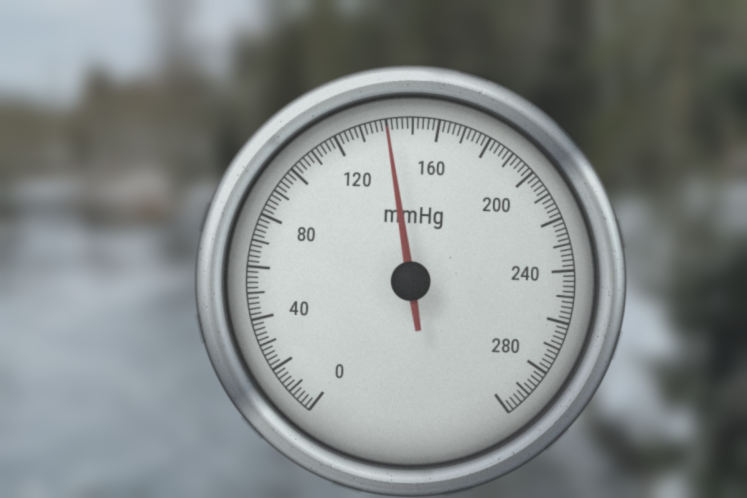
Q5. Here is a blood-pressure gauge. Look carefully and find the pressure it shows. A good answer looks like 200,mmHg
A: 140,mmHg
